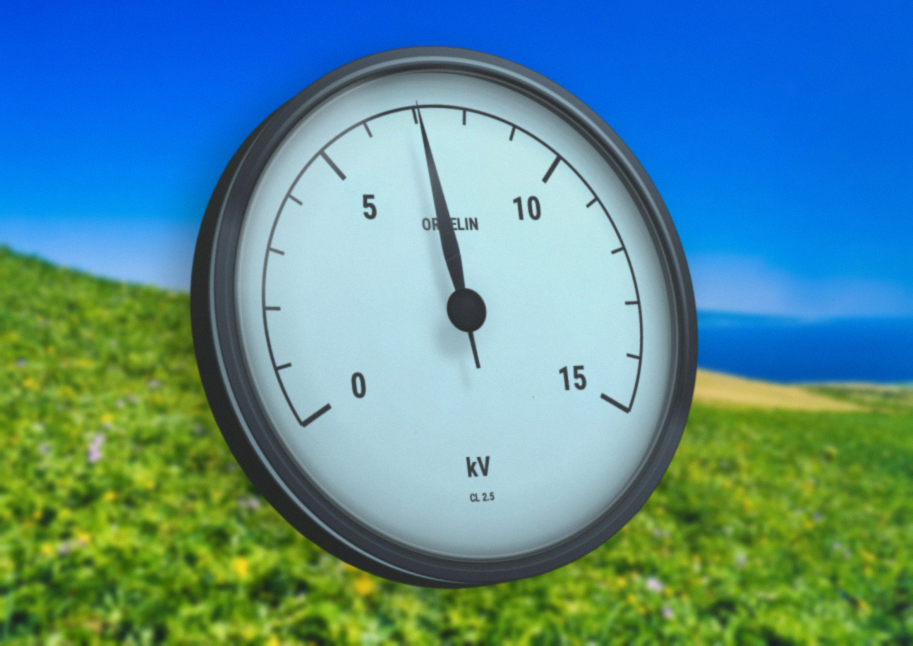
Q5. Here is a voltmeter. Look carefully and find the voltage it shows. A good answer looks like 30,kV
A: 7,kV
